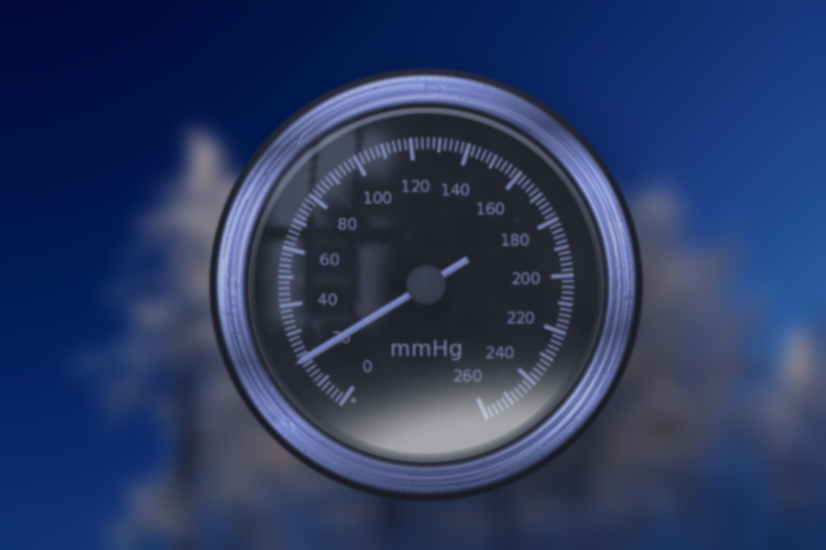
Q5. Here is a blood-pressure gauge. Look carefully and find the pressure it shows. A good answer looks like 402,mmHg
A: 20,mmHg
